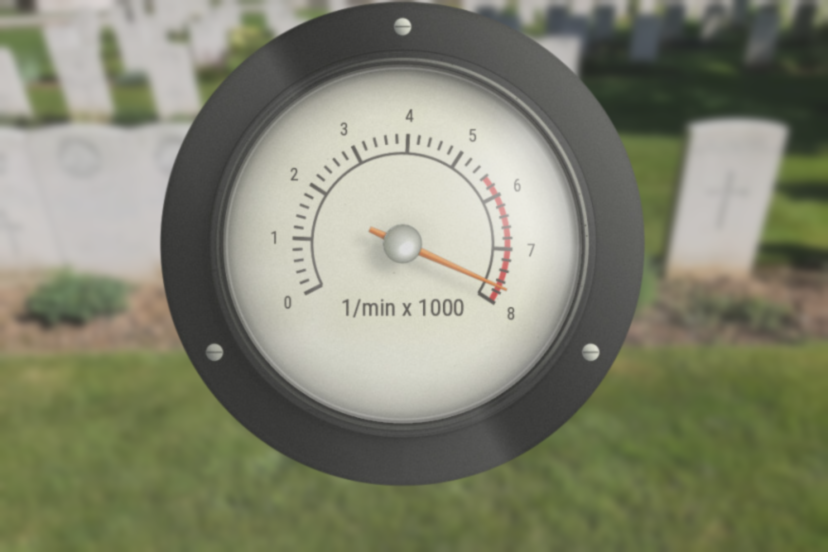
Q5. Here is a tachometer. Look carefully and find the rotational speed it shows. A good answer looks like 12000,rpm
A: 7700,rpm
